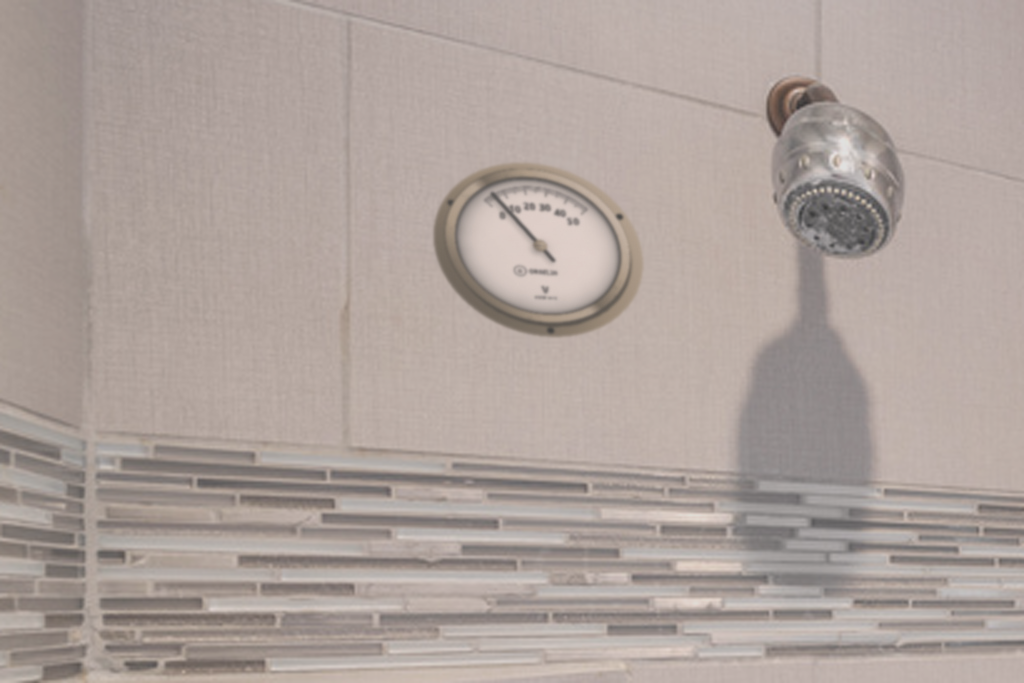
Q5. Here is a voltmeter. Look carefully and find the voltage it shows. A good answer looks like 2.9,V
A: 5,V
